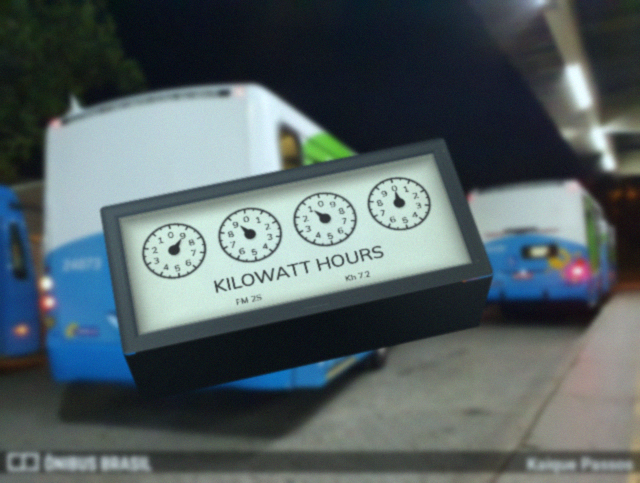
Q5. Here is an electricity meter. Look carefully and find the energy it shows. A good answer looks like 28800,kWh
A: 8910,kWh
